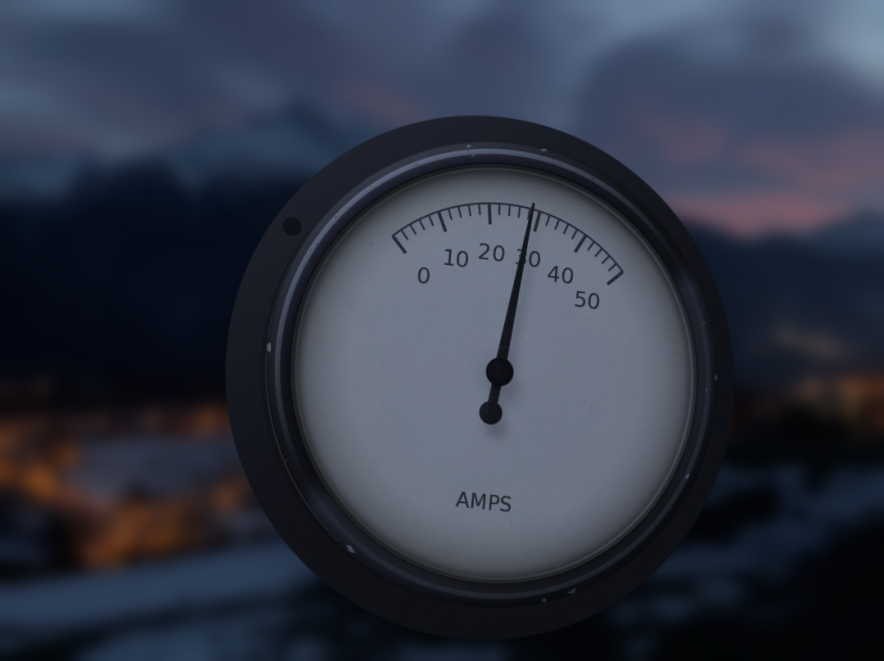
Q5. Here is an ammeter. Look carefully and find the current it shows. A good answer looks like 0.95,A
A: 28,A
